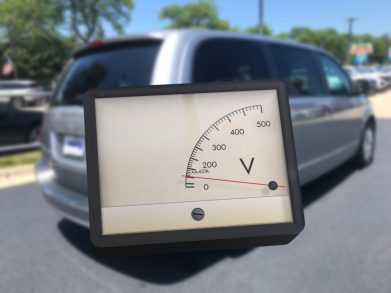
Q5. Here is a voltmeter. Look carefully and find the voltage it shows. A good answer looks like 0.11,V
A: 100,V
